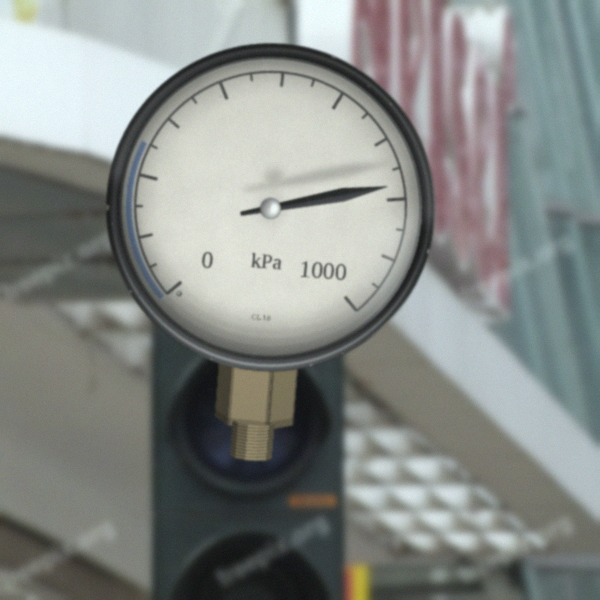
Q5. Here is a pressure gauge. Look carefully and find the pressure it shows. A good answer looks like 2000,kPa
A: 775,kPa
